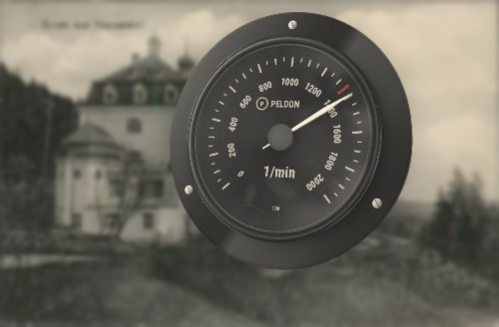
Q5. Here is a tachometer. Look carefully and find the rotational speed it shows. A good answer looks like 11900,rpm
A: 1400,rpm
